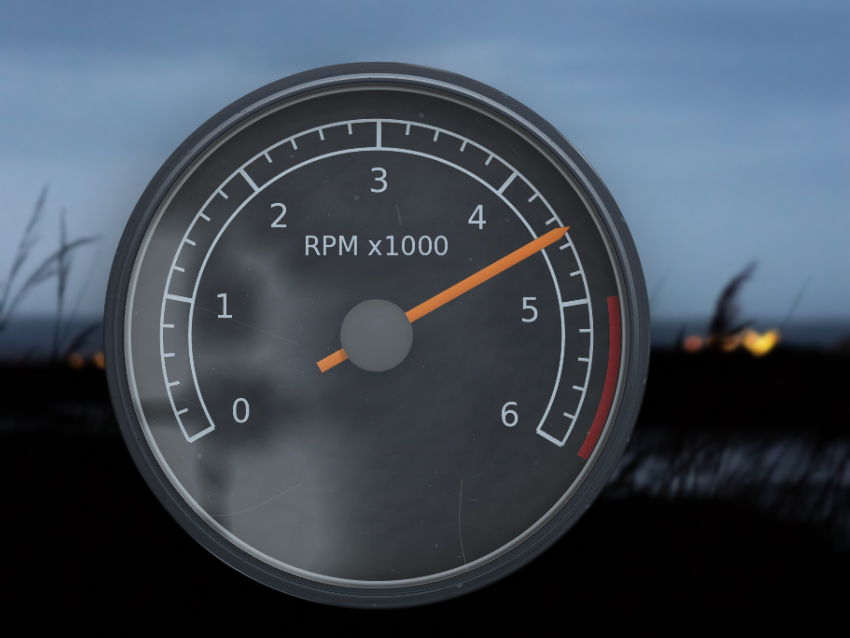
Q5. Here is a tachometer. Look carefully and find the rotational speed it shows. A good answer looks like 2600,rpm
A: 4500,rpm
